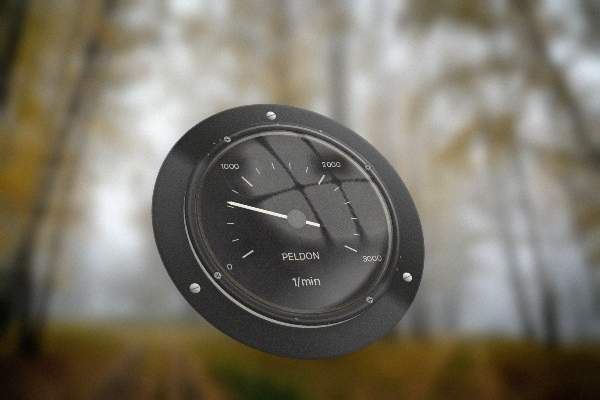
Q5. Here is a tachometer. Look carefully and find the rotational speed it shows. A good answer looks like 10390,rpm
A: 600,rpm
